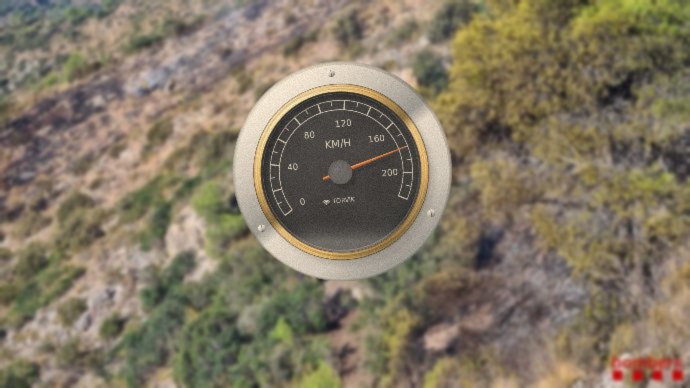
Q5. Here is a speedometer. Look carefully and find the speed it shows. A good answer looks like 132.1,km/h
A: 180,km/h
